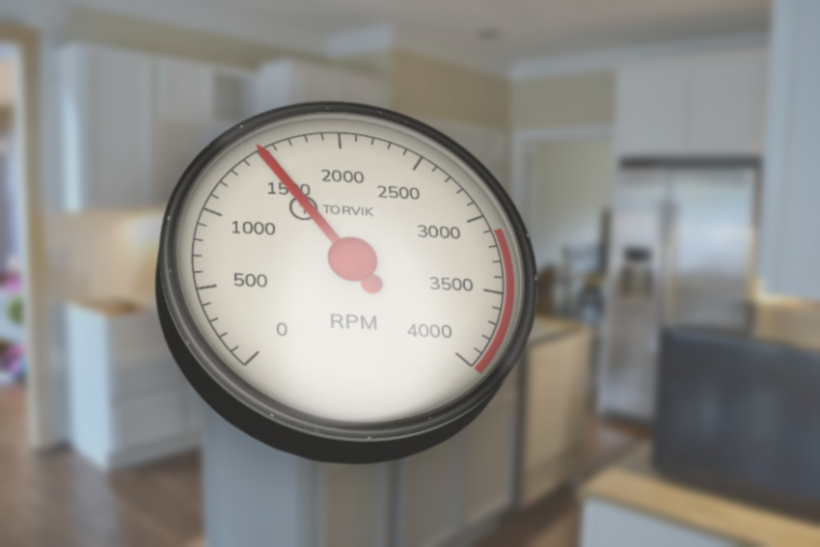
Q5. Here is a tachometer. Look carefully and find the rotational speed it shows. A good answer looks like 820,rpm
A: 1500,rpm
